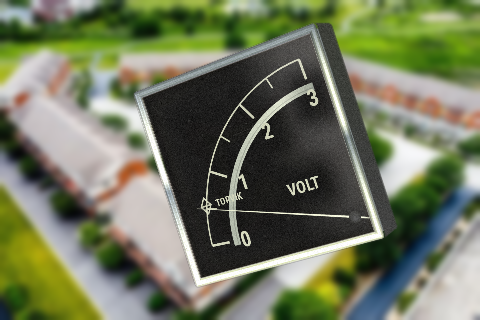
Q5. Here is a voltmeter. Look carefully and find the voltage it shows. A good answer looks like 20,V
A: 0.5,V
